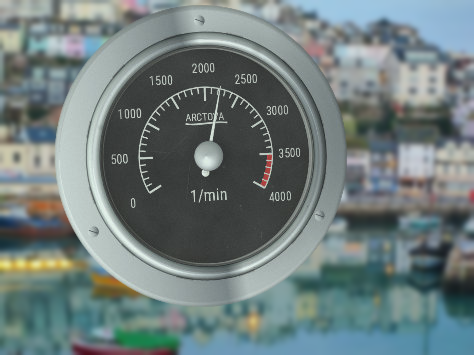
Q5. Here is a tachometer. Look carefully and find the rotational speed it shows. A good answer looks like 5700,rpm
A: 2200,rpm
